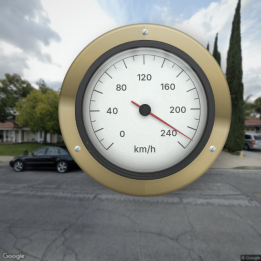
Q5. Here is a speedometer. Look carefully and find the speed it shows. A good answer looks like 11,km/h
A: 230,km/h
